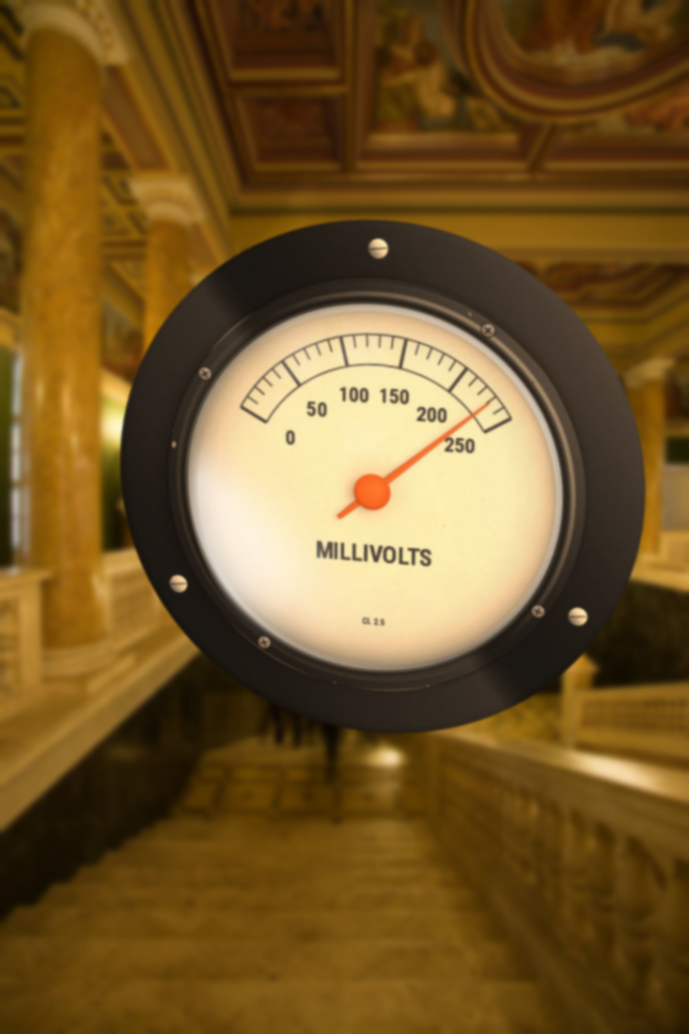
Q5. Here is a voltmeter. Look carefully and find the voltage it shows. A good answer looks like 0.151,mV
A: 230,mV
